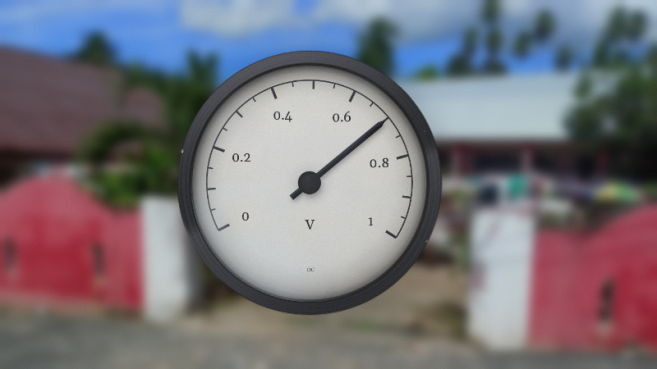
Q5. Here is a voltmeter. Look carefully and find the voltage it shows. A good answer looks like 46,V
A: 0.7,V
